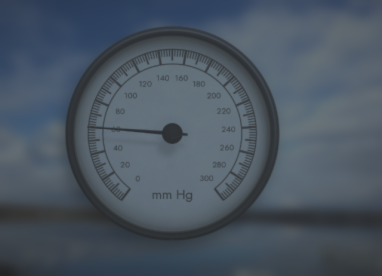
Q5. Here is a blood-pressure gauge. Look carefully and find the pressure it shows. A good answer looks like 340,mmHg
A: 60,mmHg
